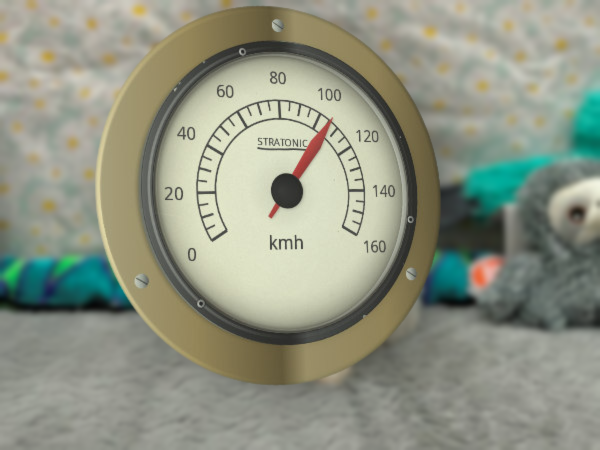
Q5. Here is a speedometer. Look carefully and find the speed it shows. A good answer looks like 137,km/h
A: 105,km/h
